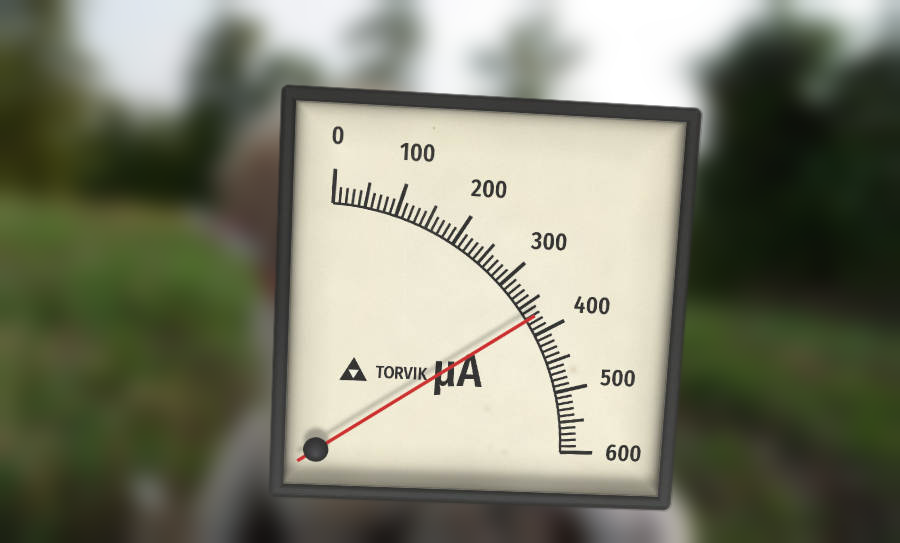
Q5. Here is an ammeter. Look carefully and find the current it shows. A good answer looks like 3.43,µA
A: 370,µA
